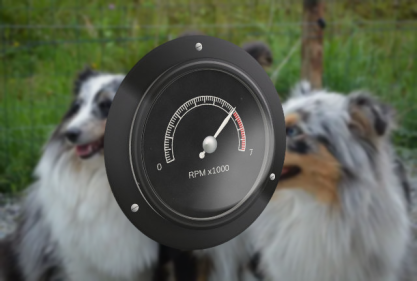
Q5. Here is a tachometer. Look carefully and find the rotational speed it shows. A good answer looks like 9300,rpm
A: 5000,rpm
